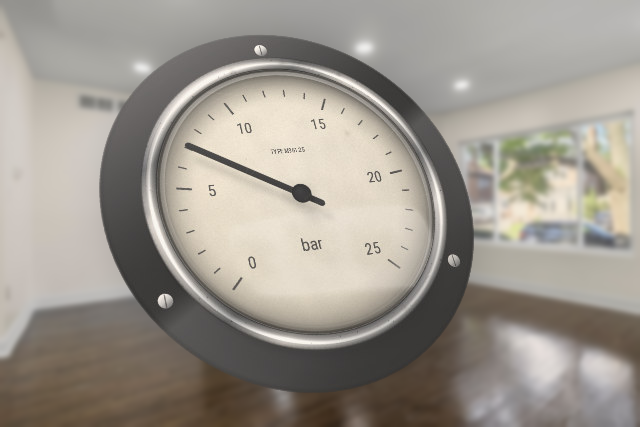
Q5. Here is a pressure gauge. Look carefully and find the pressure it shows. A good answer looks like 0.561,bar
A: 7,bar
